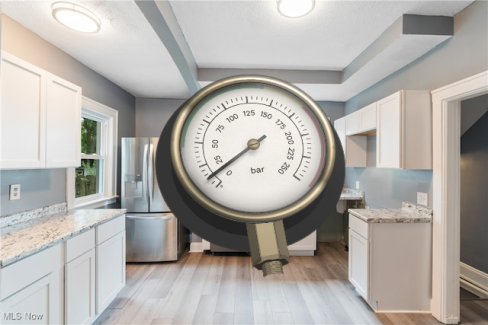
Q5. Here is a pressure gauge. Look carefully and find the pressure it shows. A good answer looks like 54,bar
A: 10,bar
